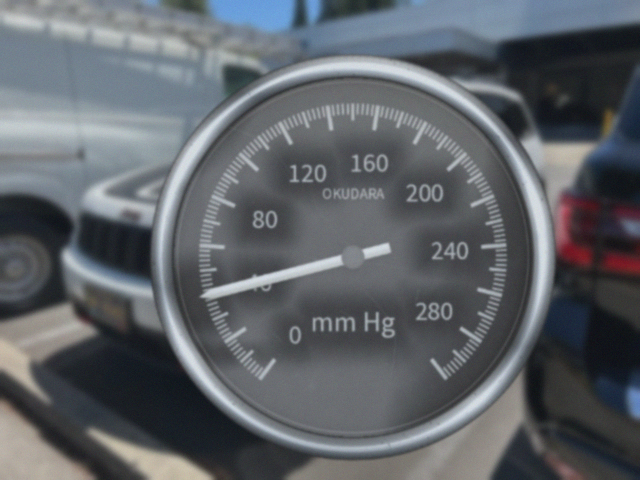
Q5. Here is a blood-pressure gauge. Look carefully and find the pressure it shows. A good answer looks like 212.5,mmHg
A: 40,mmHg
